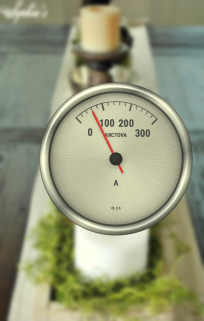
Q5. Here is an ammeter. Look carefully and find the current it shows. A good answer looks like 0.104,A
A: 60,A
